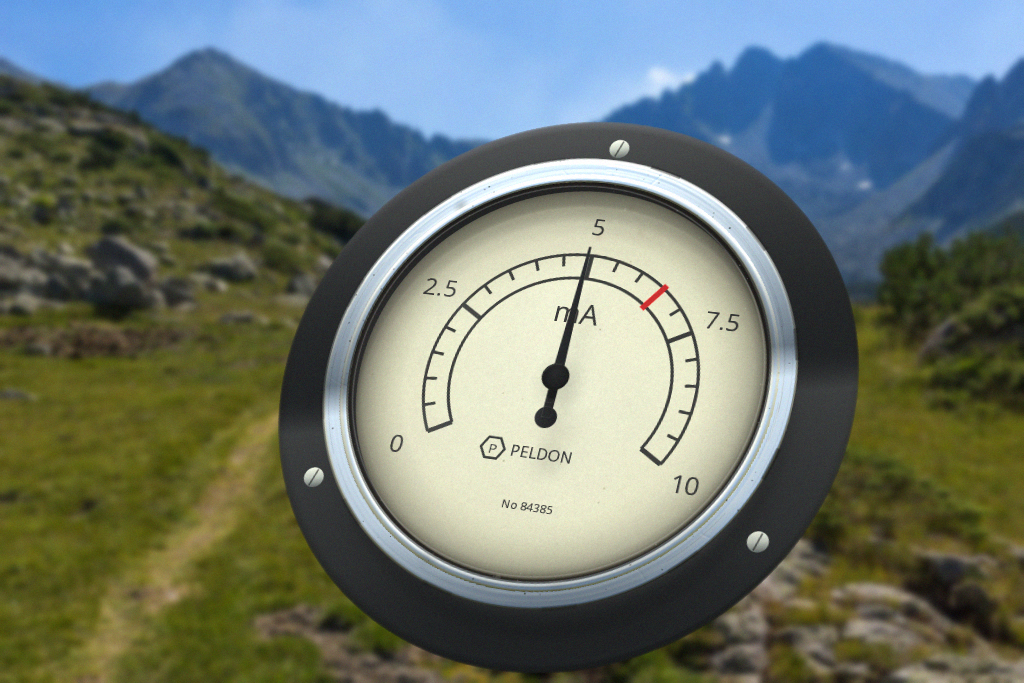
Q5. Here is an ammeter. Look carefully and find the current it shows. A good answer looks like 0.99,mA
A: 5,mA
